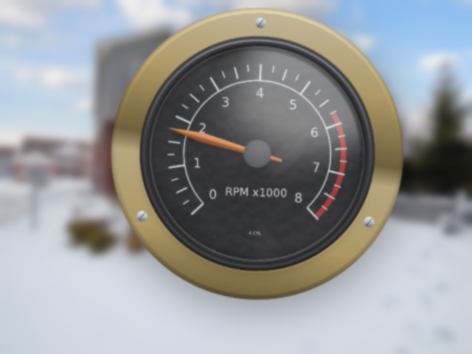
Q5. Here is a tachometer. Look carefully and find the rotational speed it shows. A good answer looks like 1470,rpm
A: 1750,rpm
